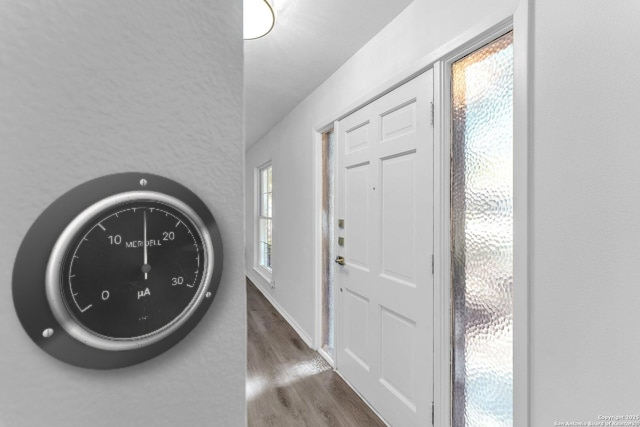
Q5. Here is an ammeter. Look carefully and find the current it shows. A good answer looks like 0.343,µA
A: 15,µA
